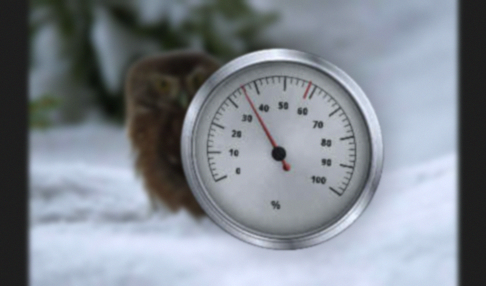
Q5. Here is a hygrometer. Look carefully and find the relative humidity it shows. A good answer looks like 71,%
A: 36,%
